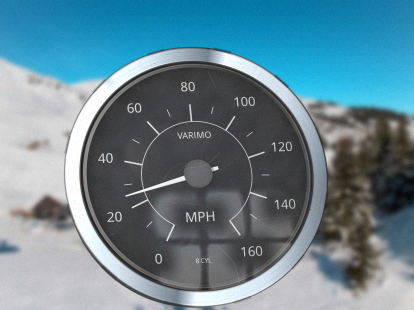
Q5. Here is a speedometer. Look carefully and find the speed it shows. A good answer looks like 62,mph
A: 25,mph
